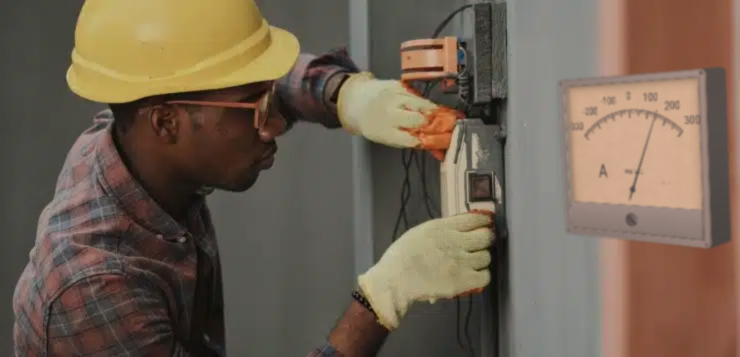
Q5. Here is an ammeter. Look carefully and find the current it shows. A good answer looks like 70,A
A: 150,A
